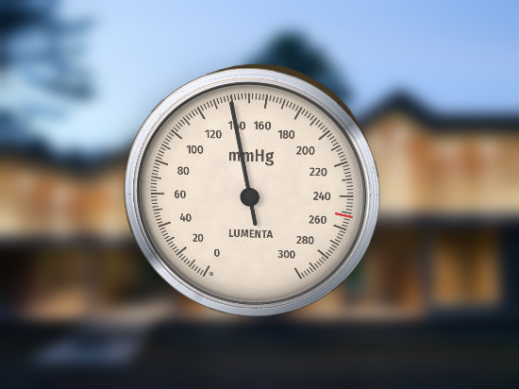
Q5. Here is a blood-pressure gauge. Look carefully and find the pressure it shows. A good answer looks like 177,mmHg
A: 140,mmHg
